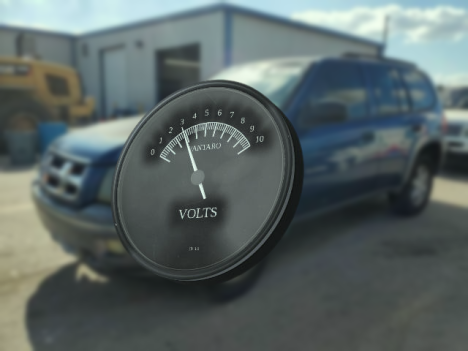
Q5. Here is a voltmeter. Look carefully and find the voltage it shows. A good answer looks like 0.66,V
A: 3,V
